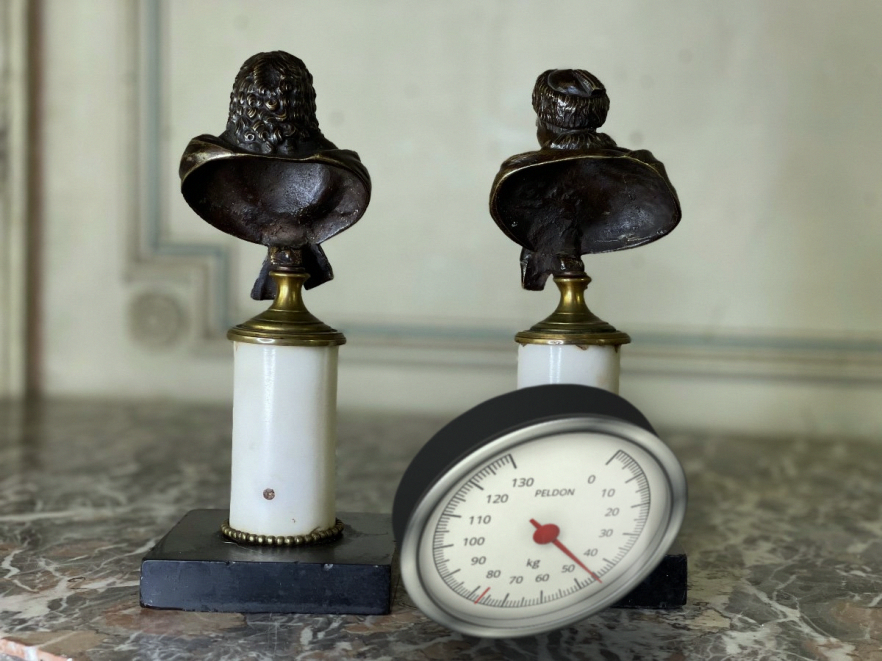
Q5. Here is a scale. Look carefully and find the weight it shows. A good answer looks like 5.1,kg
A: 45,kg
